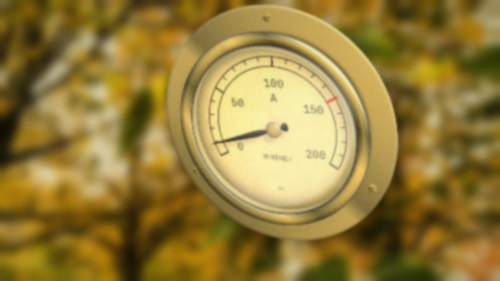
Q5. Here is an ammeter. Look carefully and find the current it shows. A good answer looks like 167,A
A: 10,A
